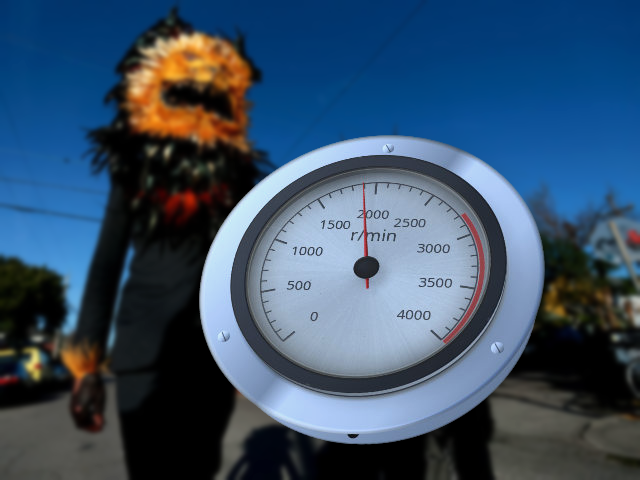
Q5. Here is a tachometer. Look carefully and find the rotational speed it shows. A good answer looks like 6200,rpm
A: 1900,rpm
